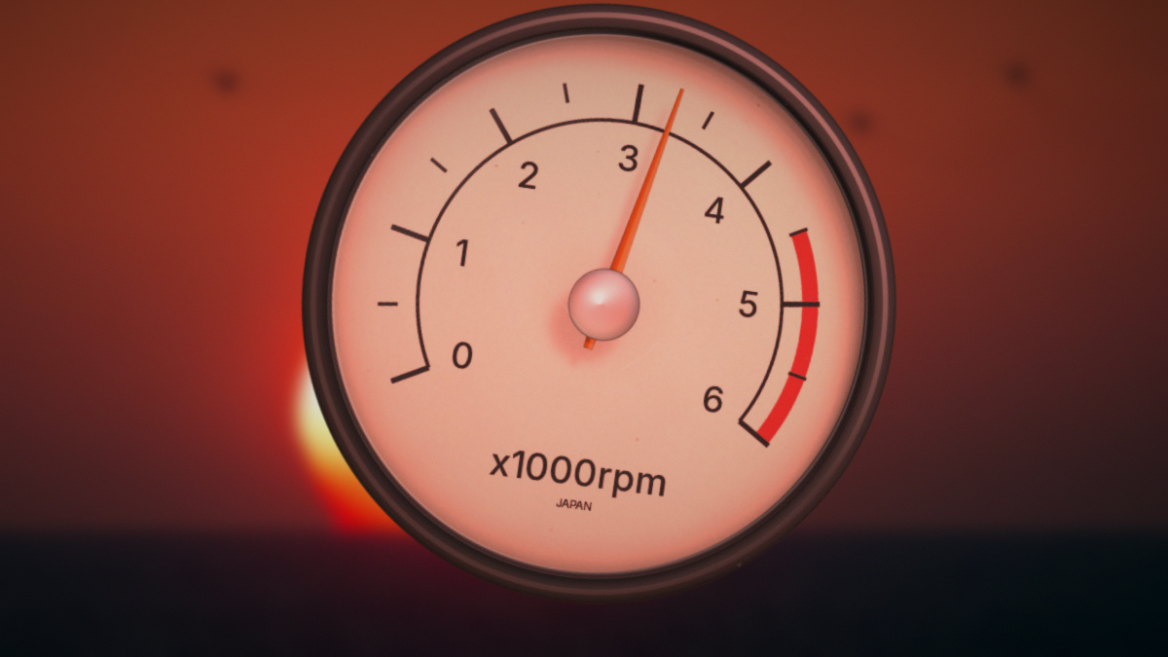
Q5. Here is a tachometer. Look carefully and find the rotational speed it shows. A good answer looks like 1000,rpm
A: 3250,rpm
